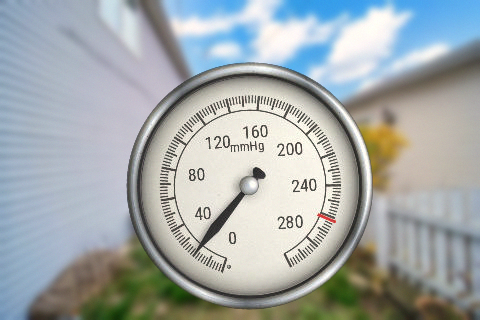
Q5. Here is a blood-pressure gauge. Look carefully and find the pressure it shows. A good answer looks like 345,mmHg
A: 20,mmHg
